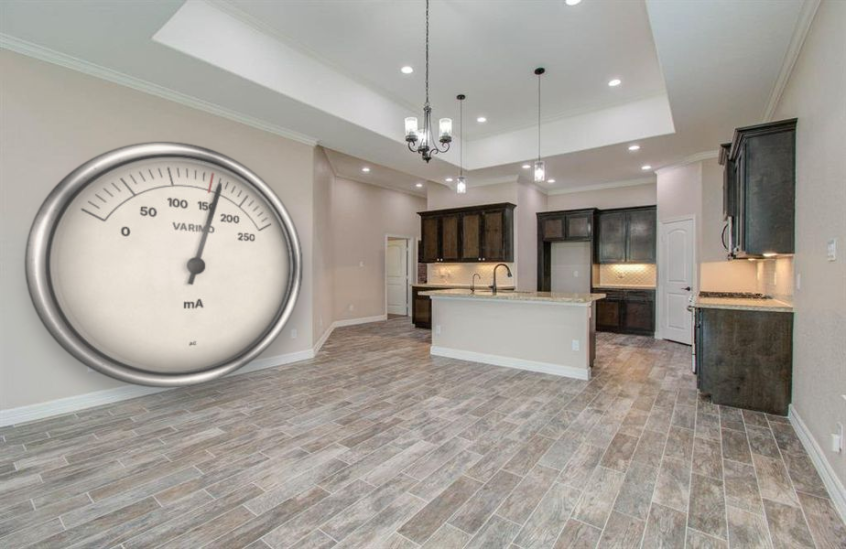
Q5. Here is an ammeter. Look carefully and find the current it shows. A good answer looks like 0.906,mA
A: 160,mA
